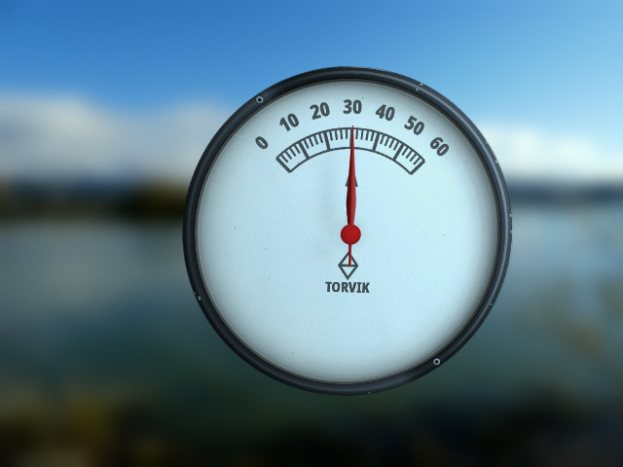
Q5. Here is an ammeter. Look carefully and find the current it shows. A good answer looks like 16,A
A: 30,A
